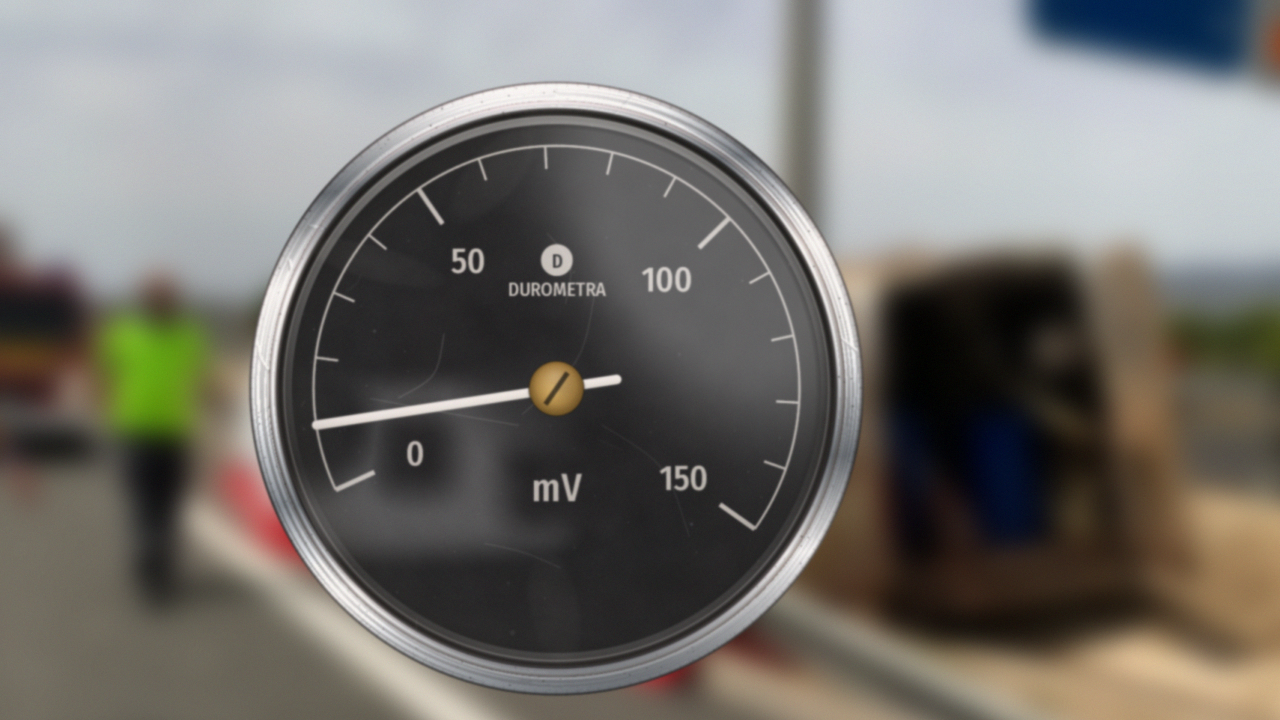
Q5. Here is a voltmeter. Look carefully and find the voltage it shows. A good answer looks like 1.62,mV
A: 10,mV
